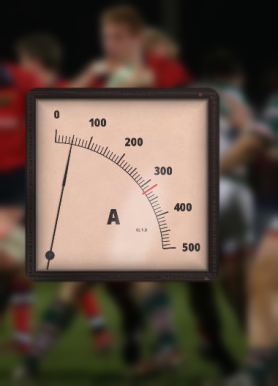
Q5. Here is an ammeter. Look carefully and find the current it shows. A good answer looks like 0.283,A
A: 50,A
